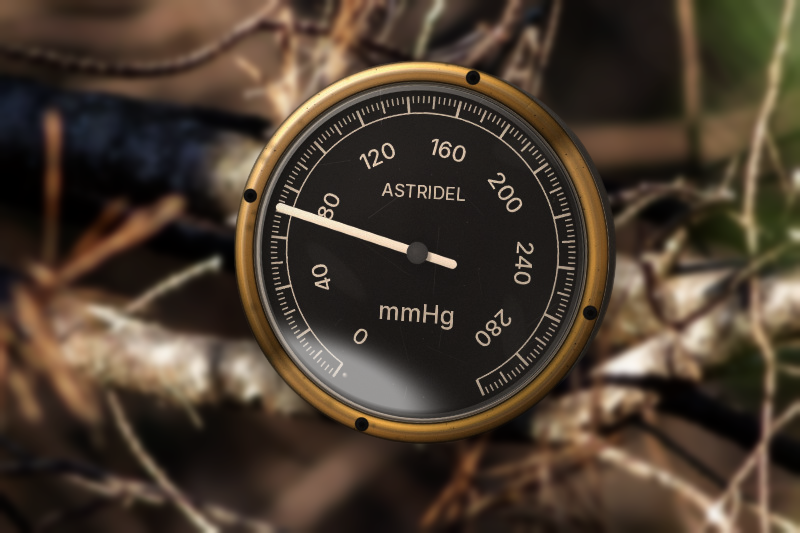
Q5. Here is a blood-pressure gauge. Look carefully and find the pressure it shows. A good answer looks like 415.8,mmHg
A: 72,mmHg
